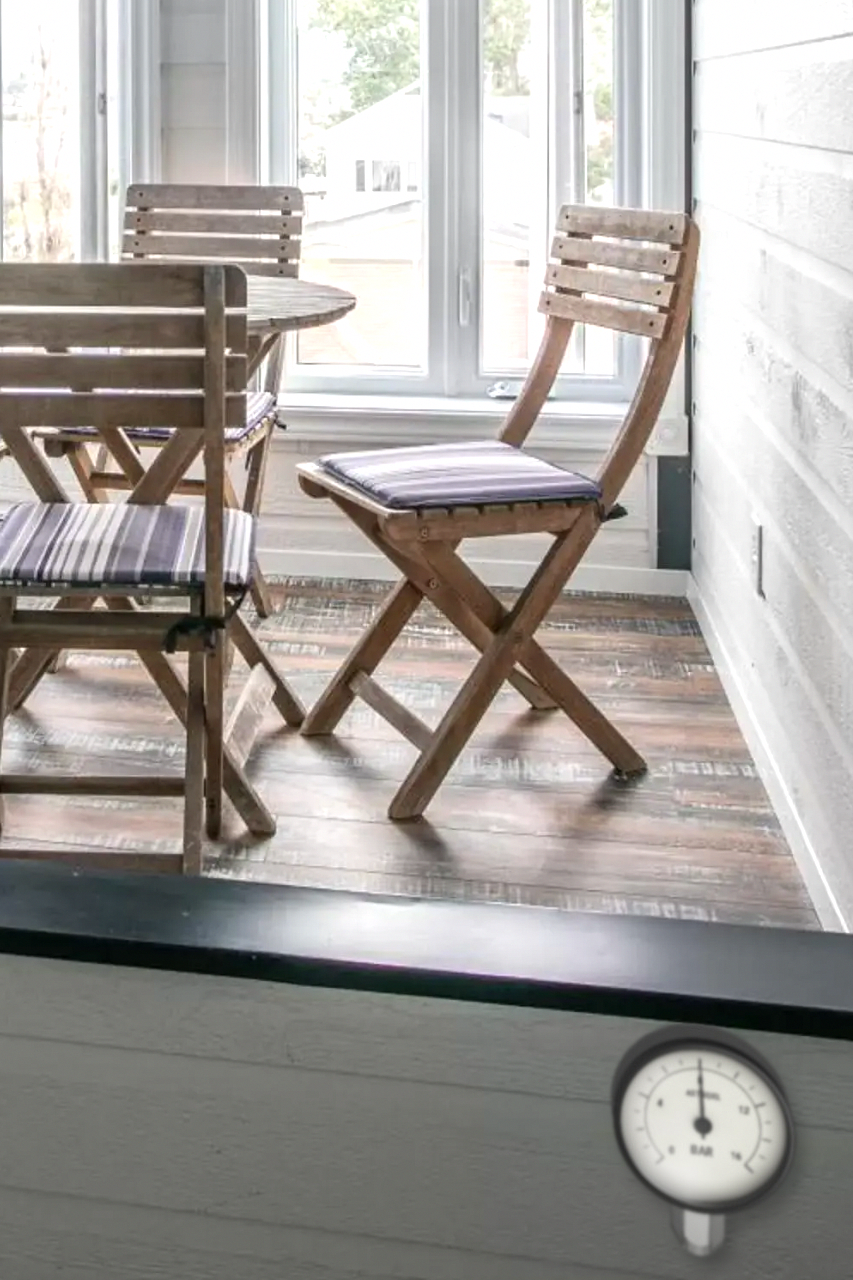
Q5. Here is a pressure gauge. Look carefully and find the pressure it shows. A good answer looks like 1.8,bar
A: 8,bar
